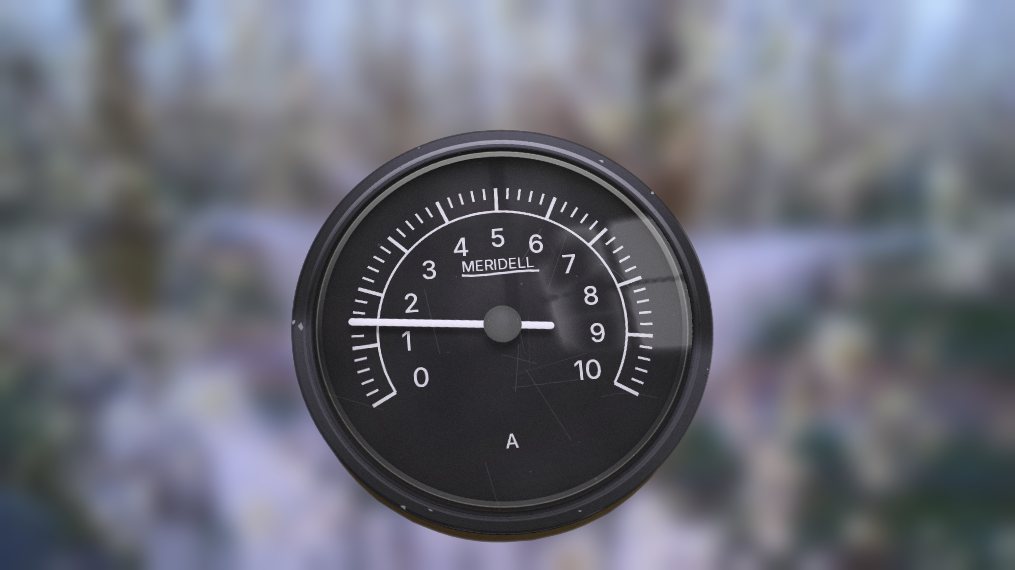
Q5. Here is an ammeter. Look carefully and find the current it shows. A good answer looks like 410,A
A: 1.4,A
